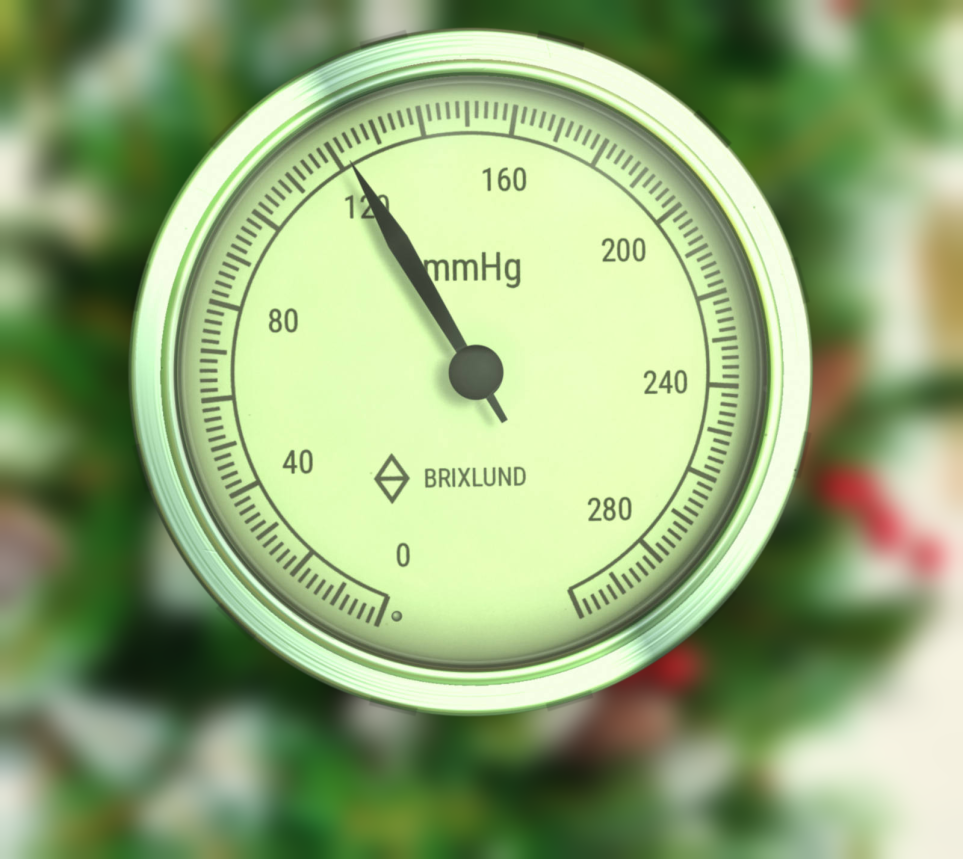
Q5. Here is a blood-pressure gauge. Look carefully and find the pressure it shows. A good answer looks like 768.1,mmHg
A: 122,mmHg
